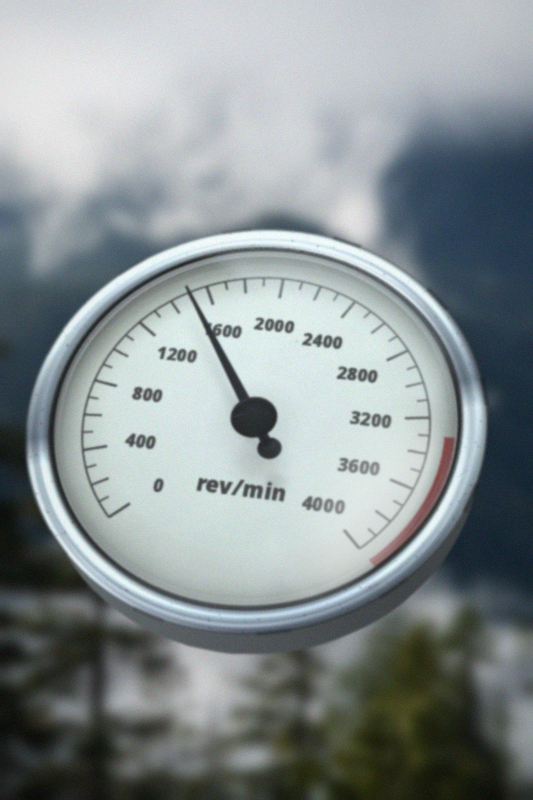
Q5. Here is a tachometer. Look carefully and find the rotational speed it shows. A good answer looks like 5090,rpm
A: 1500,rpm
